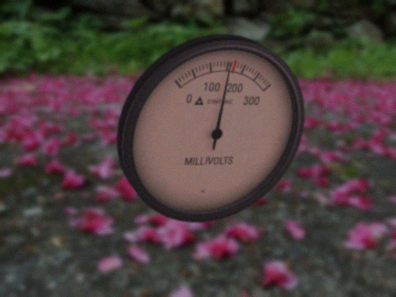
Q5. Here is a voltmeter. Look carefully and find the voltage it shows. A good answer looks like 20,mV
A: 150,mV
